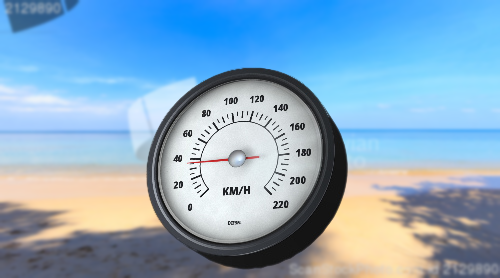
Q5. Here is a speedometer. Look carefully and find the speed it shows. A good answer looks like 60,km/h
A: 35,km/h
